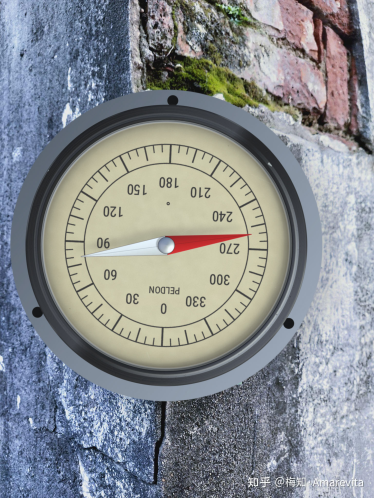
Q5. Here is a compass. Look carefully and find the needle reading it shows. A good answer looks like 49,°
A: 260,°
